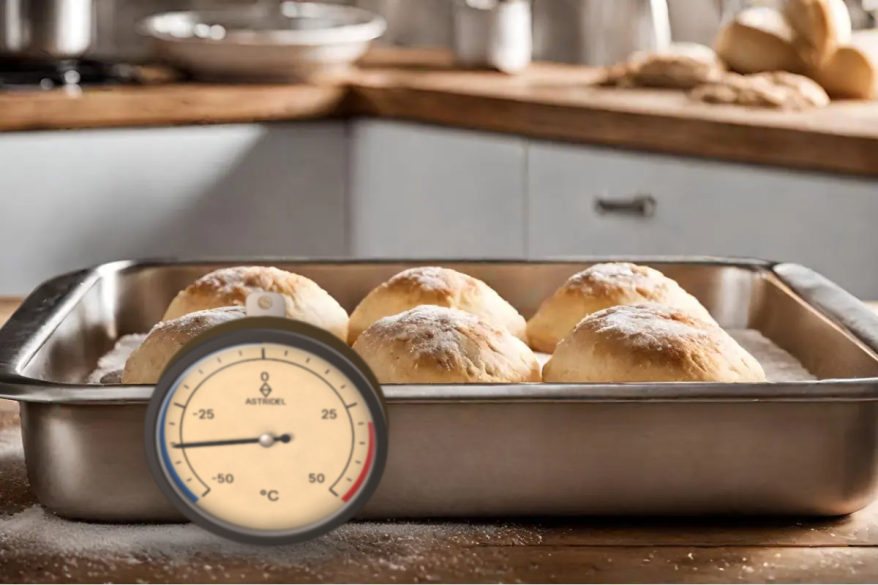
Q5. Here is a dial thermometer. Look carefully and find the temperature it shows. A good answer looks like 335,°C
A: -35,°C
